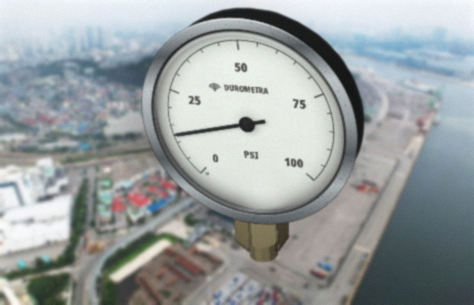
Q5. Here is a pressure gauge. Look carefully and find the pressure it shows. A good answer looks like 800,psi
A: 12.5,psi
